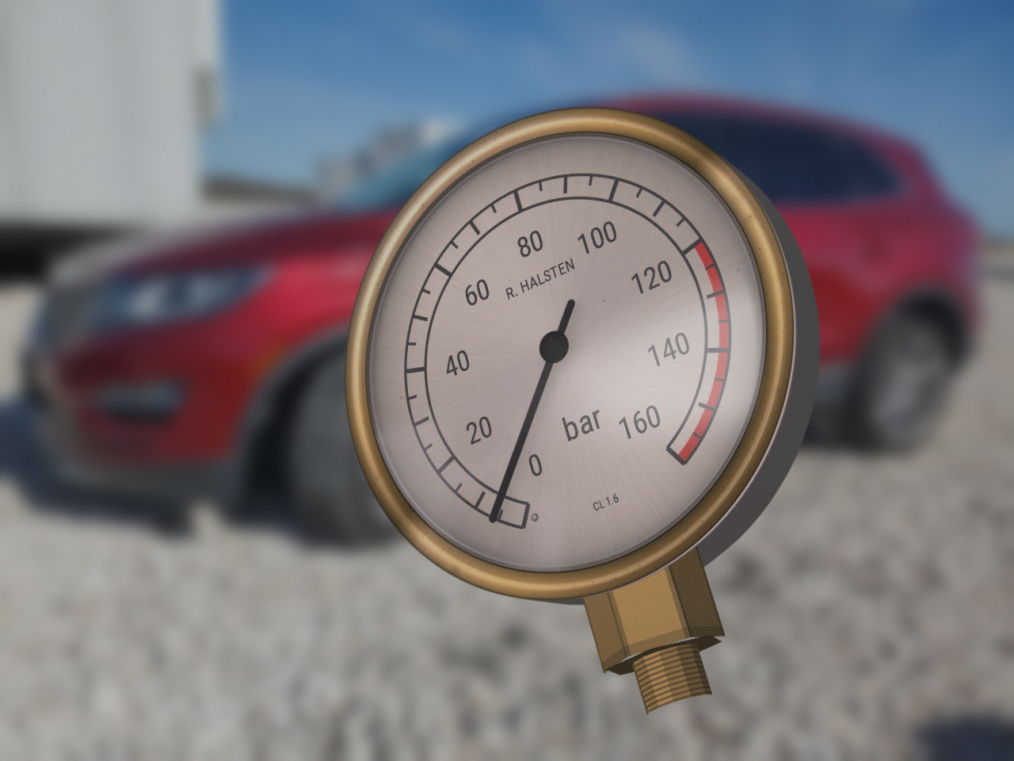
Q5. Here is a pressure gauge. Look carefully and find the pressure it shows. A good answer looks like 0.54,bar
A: 5,bar
